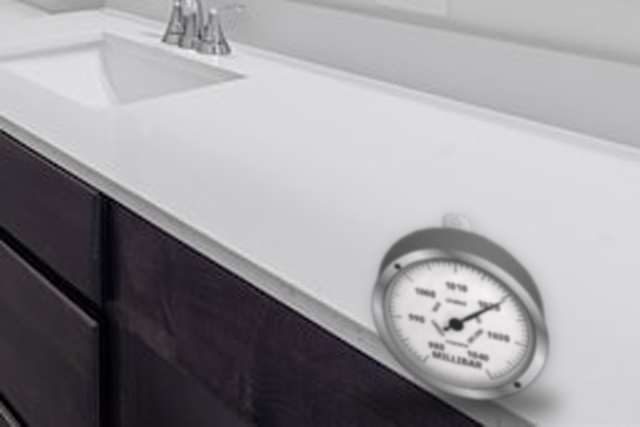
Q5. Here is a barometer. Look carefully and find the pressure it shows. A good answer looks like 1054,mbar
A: 1020,mbar
